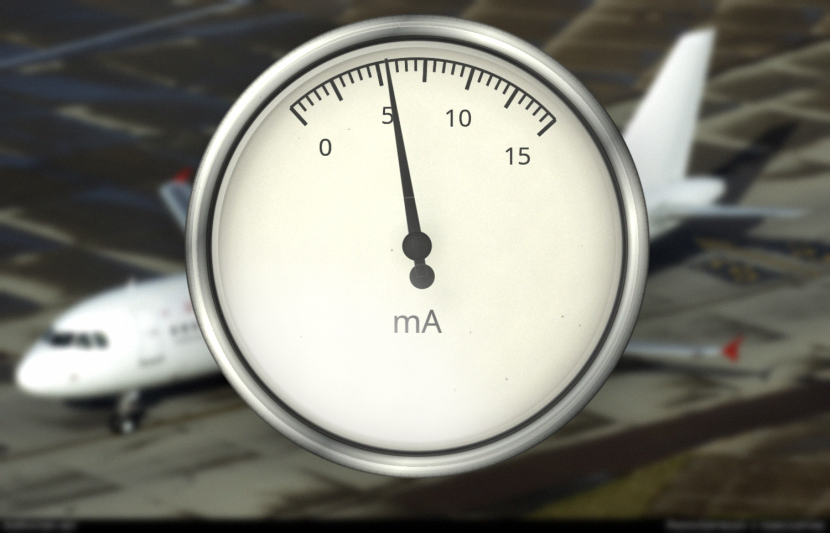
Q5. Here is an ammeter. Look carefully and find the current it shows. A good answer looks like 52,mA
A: 5.5,mA
